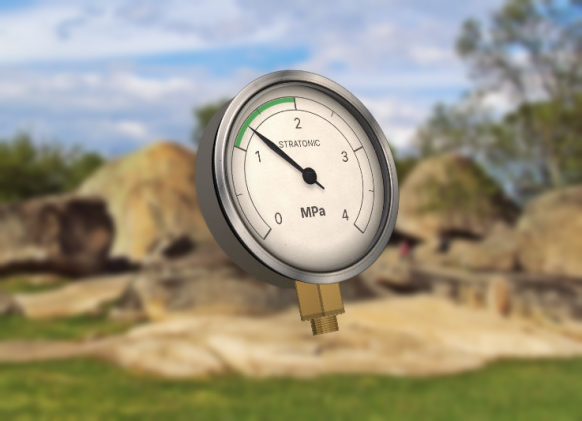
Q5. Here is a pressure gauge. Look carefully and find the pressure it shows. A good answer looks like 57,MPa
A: 1.25,MPa
